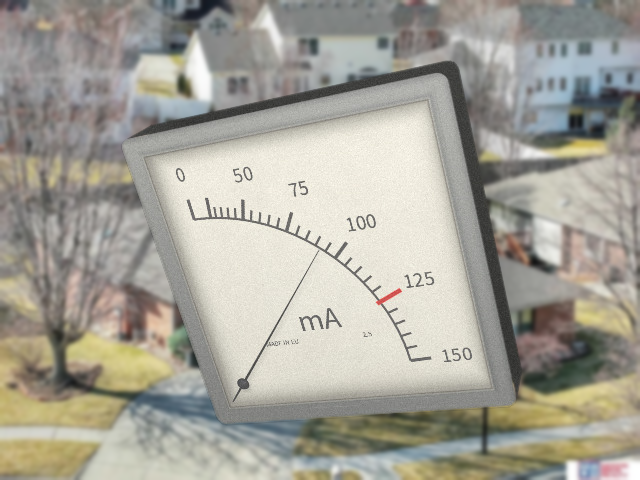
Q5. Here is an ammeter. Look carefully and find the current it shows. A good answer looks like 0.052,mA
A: 92.5,mA
